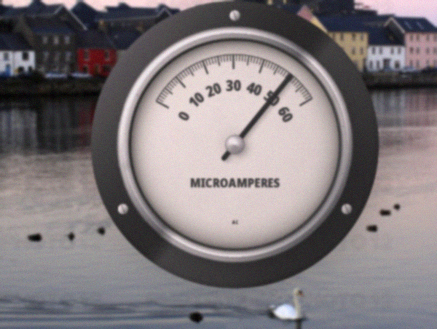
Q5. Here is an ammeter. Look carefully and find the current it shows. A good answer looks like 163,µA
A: 50,µA
